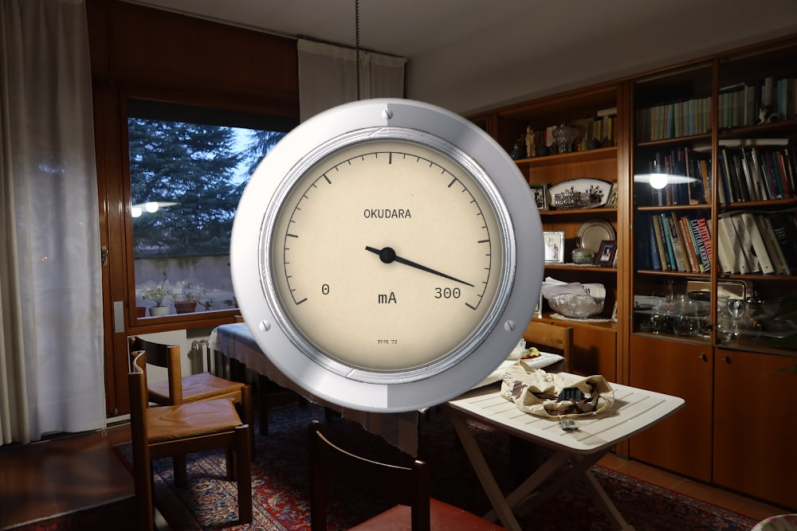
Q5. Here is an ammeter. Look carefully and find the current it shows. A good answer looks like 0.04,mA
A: 285,mA
